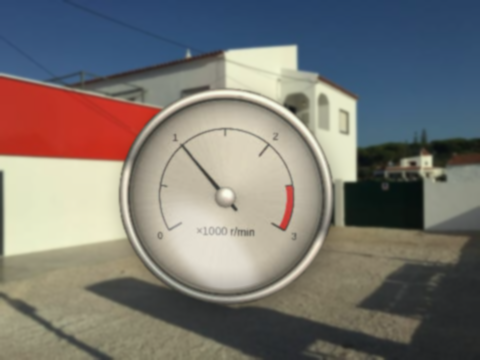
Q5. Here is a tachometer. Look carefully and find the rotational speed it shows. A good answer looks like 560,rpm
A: 1000,rpm
